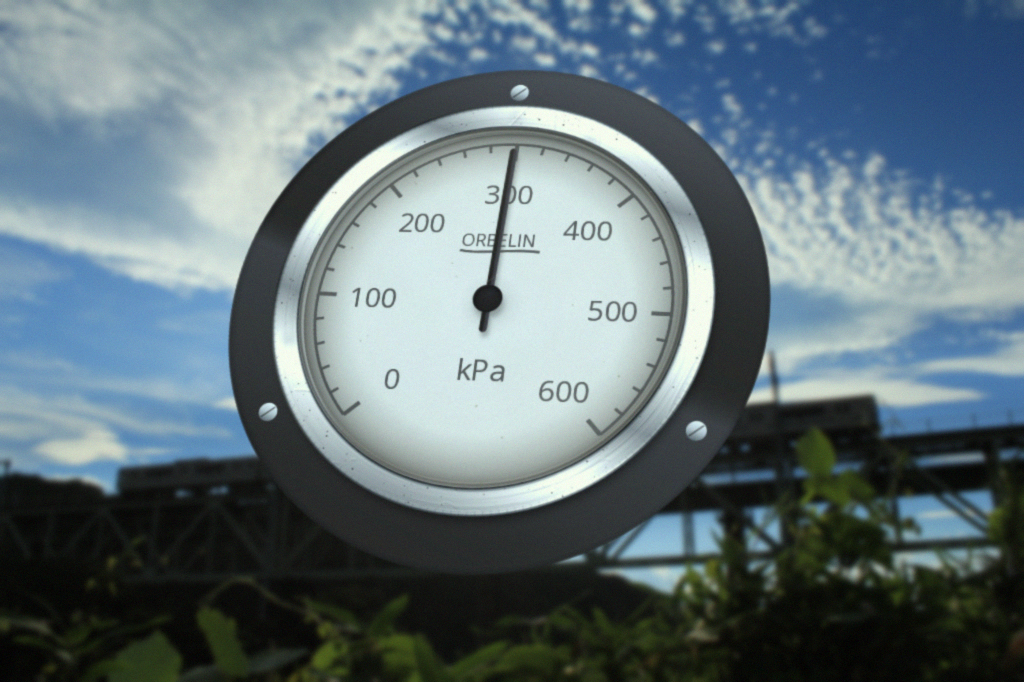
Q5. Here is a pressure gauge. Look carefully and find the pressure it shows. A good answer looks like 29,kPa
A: 300,kPa
